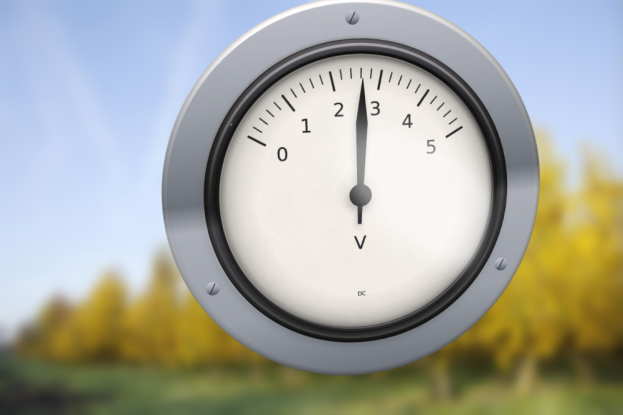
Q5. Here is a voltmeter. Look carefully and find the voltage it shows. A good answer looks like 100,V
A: 2.6,V
